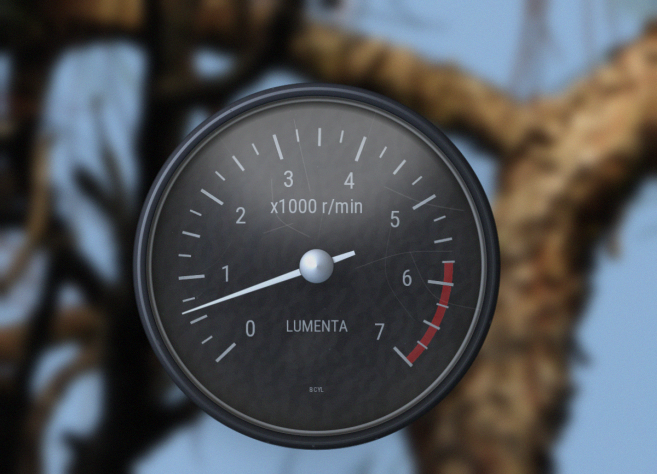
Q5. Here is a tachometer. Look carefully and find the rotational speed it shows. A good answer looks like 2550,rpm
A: 625,rpm
